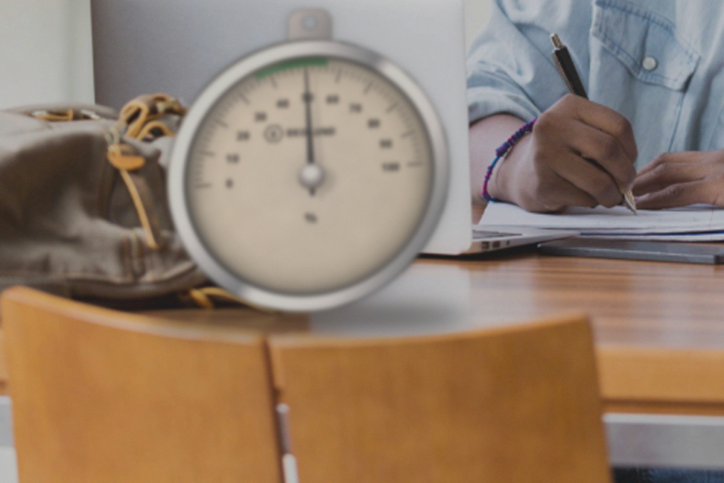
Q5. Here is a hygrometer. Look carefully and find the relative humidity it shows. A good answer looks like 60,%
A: 50,%
